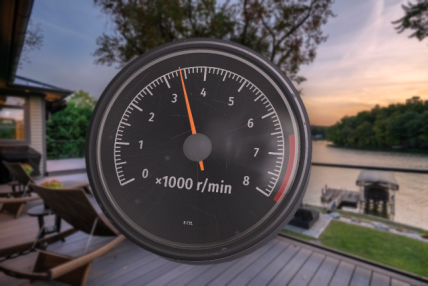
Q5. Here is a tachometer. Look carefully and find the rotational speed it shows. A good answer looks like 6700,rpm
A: 3400,rpm
